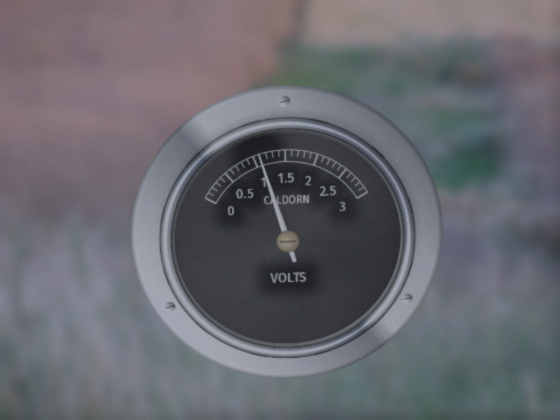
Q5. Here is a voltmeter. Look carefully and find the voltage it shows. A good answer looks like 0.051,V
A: 1.1,V
